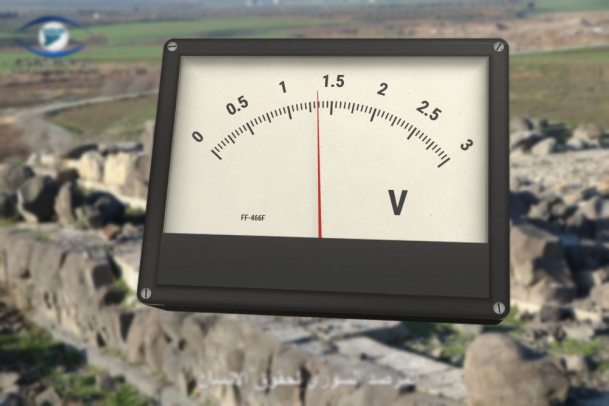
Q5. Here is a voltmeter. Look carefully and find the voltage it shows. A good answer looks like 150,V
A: 1.35,V
